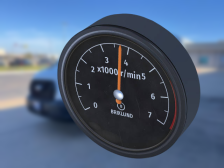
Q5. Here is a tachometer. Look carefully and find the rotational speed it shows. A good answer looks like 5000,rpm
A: 3750,rpm
